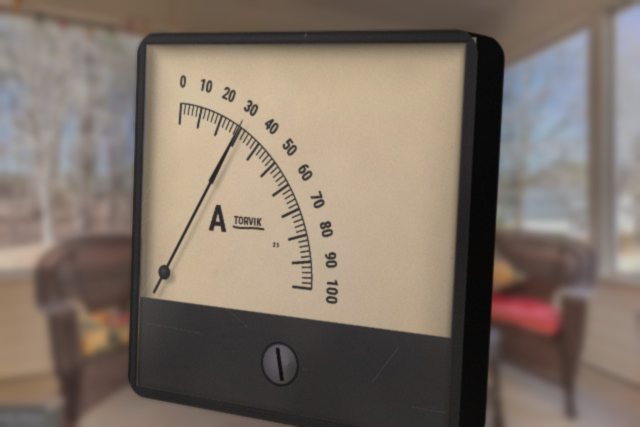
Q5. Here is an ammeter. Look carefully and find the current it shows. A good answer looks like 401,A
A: 30,A
